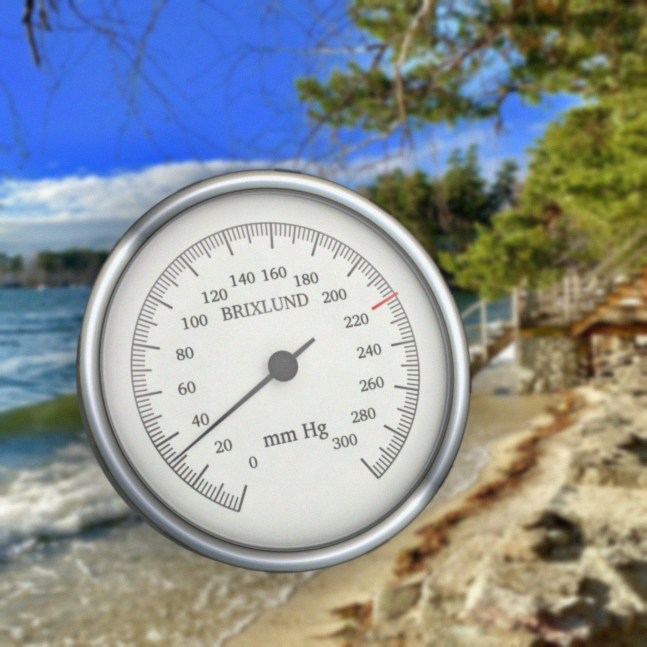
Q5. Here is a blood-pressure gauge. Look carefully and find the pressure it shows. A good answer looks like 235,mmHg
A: 32,mmHg
